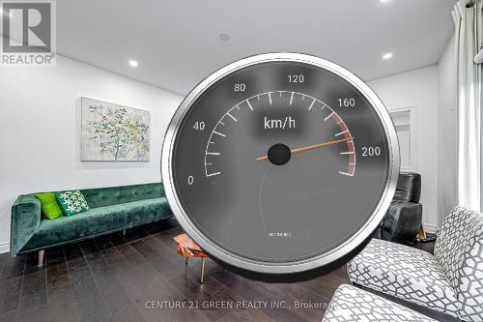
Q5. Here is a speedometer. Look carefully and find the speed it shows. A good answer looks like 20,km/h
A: 190,km/h
